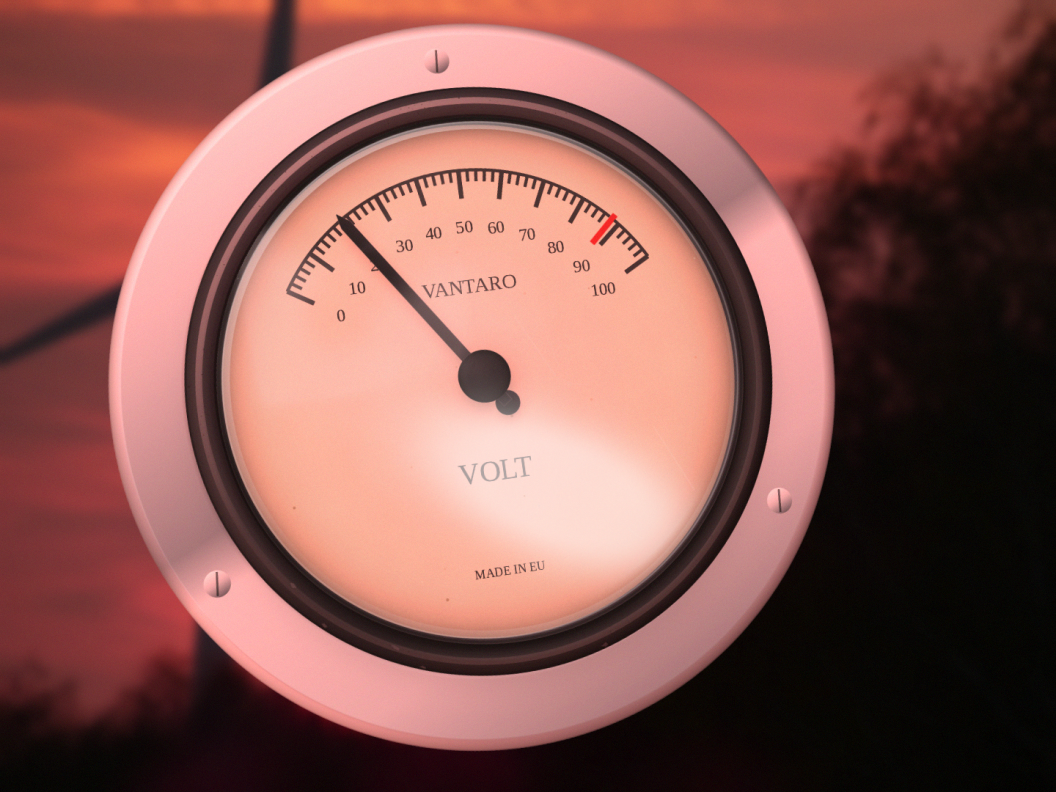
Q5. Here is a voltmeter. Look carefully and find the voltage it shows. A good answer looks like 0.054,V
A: 20,V
